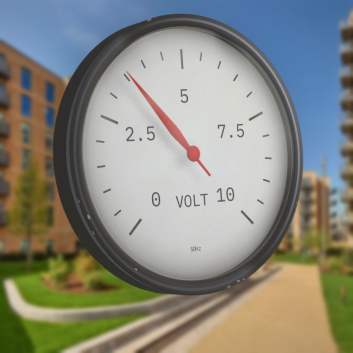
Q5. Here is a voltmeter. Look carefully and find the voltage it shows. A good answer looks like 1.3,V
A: 3.5,V
